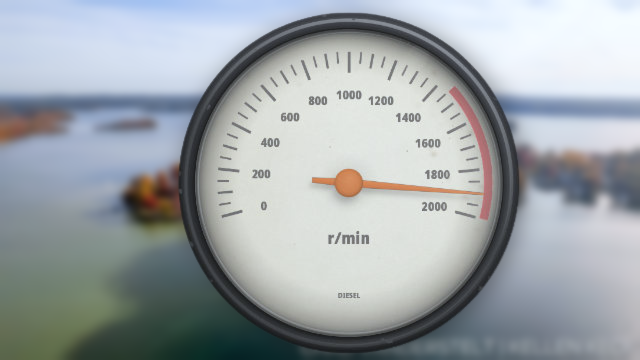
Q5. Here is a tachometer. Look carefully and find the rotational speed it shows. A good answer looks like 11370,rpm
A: 1900,rpm
